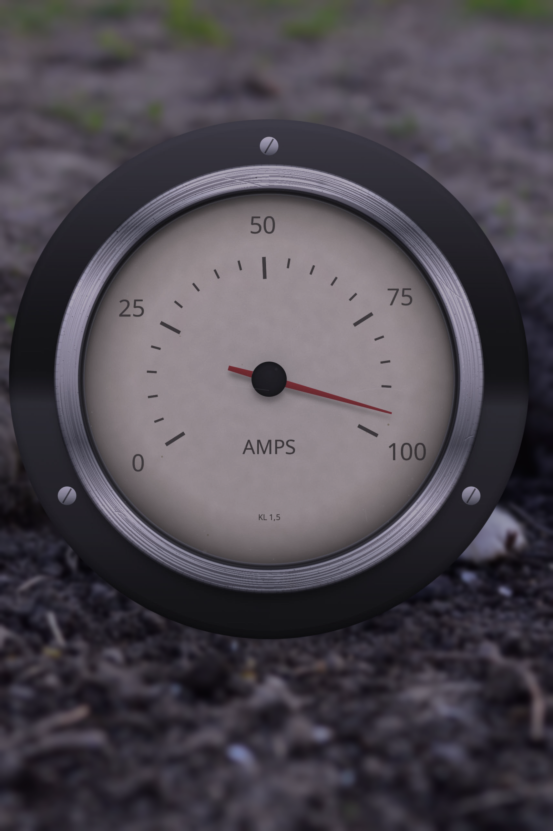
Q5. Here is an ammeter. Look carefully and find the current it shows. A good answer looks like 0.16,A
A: 95,A
